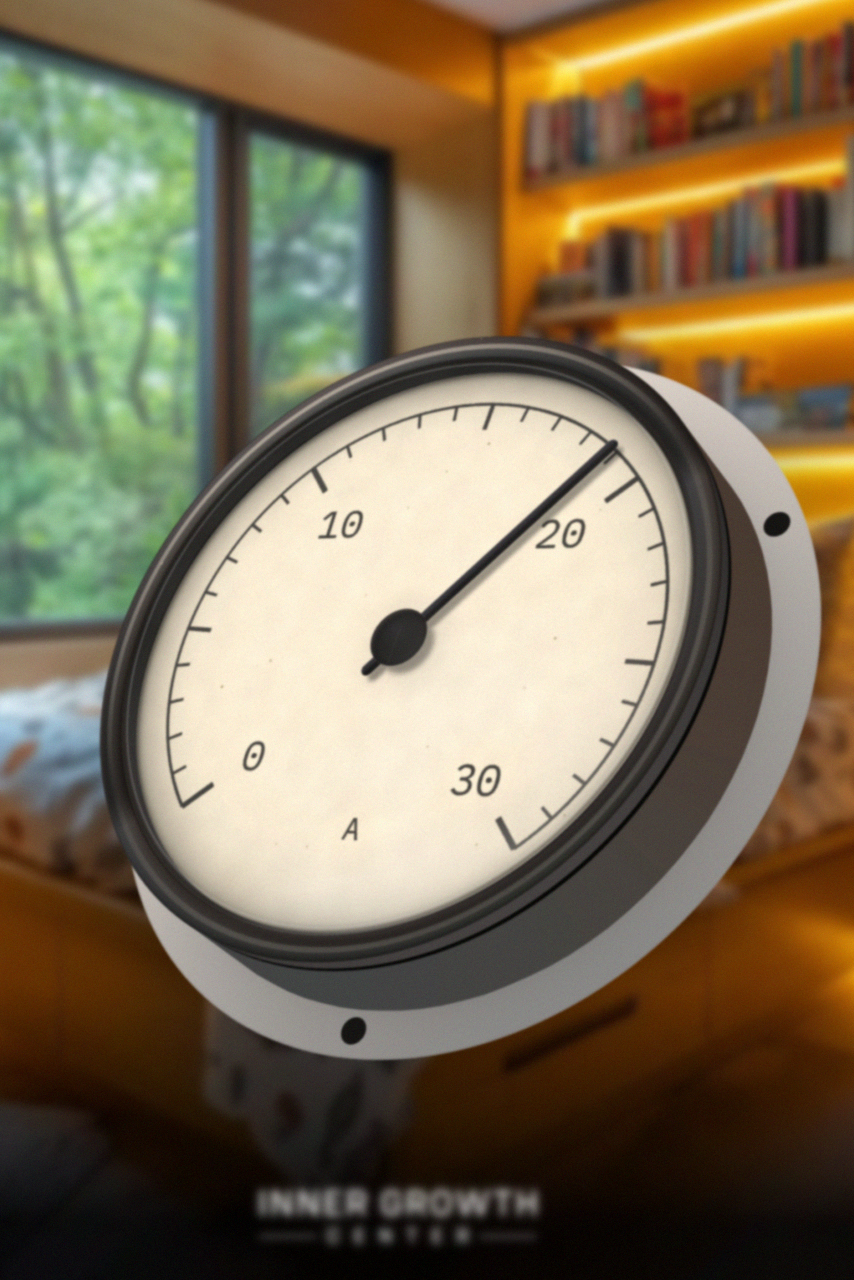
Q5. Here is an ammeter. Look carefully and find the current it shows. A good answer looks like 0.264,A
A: 19,A
